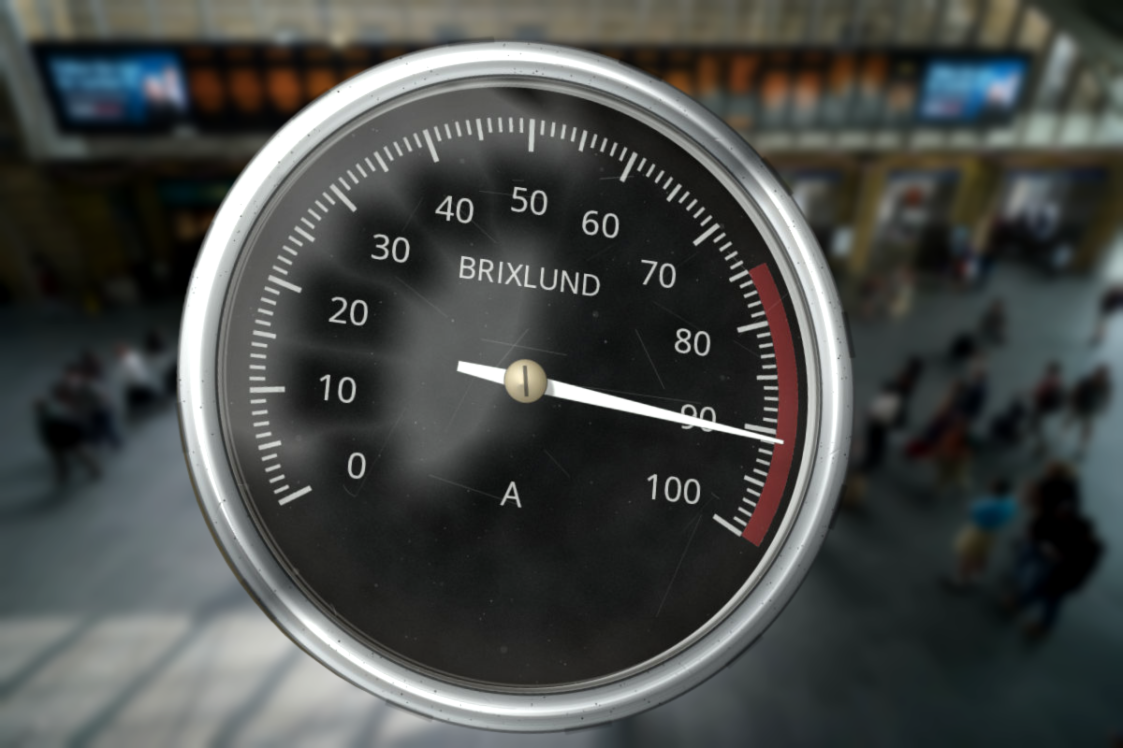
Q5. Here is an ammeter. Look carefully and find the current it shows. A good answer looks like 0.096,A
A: 91,A
